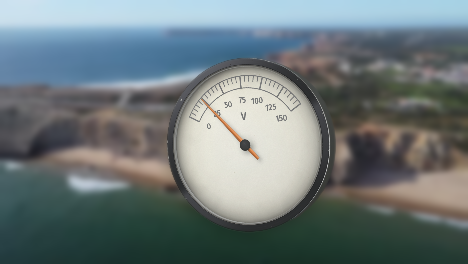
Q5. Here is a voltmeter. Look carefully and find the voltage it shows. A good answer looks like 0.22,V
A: 25,V
